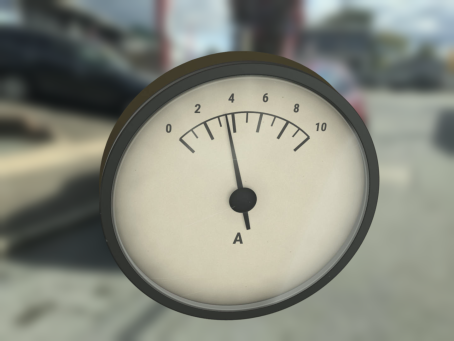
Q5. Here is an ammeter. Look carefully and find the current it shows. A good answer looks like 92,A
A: 3.5,A
